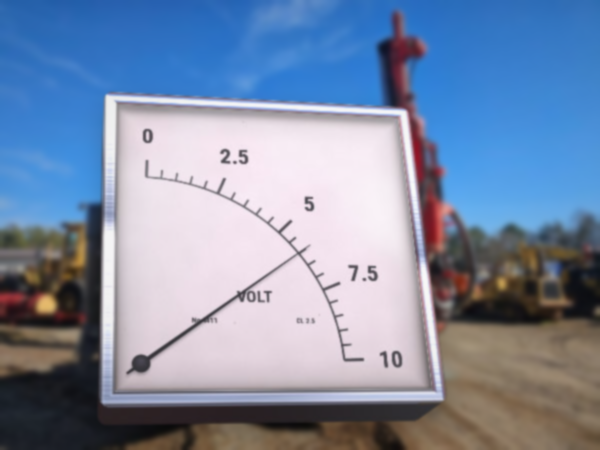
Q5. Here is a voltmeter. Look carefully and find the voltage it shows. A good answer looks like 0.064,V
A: 6,V
